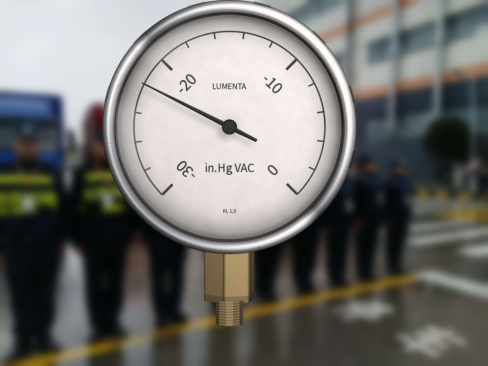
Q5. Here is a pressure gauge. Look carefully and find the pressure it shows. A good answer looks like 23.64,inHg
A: -22,inHg
